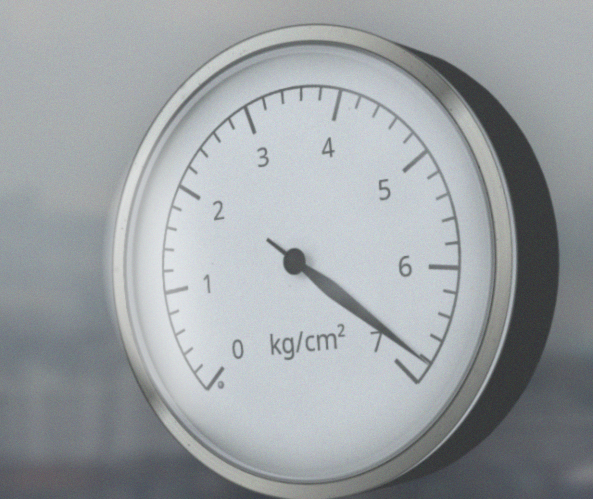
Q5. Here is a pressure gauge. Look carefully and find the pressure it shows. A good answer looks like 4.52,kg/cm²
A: 6.8,kg/cm²
